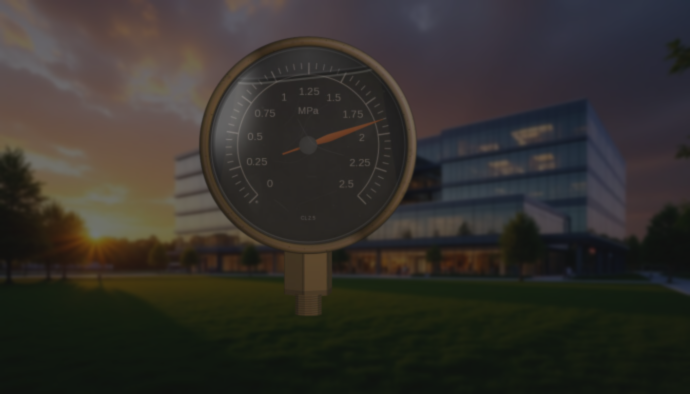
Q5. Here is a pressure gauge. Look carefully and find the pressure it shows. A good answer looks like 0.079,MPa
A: 1.9,MPa
